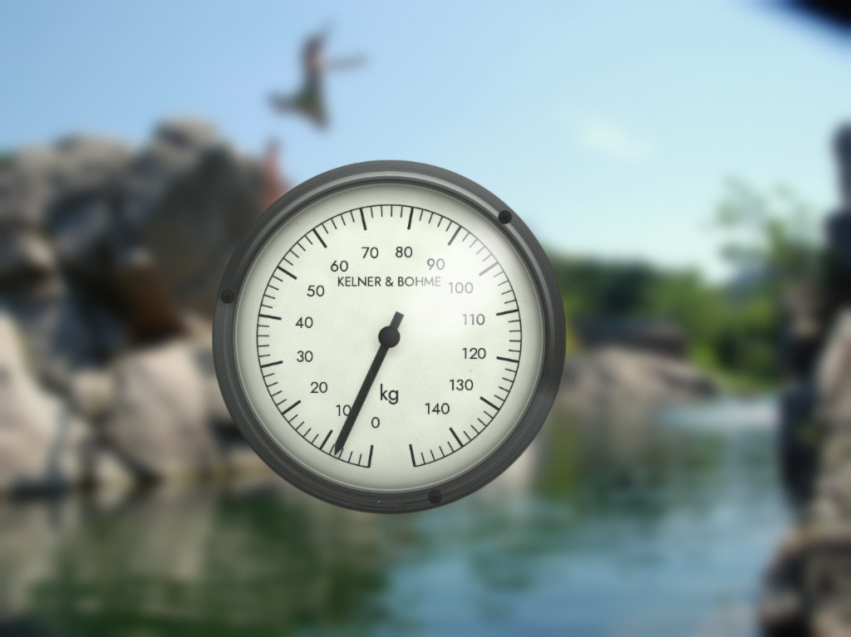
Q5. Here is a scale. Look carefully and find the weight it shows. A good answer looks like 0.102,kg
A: 7,kg
